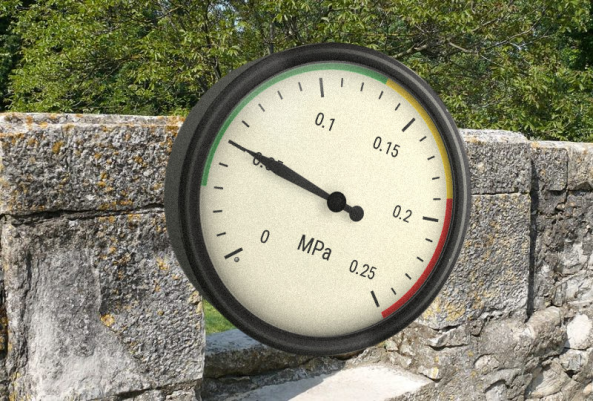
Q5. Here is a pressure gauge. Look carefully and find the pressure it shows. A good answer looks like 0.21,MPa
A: 0.05,MPa
